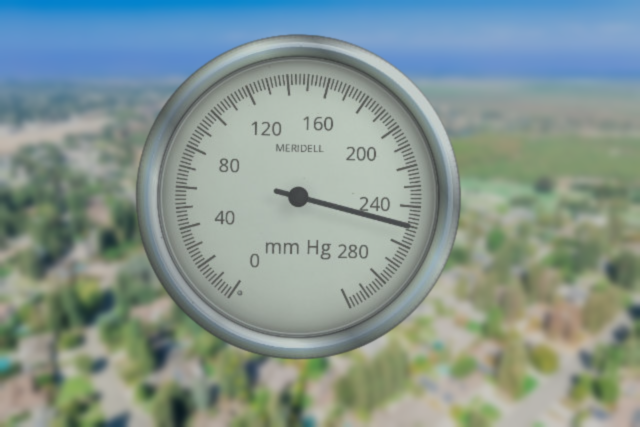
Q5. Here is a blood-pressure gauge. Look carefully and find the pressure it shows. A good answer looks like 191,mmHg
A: 250,mmHg
